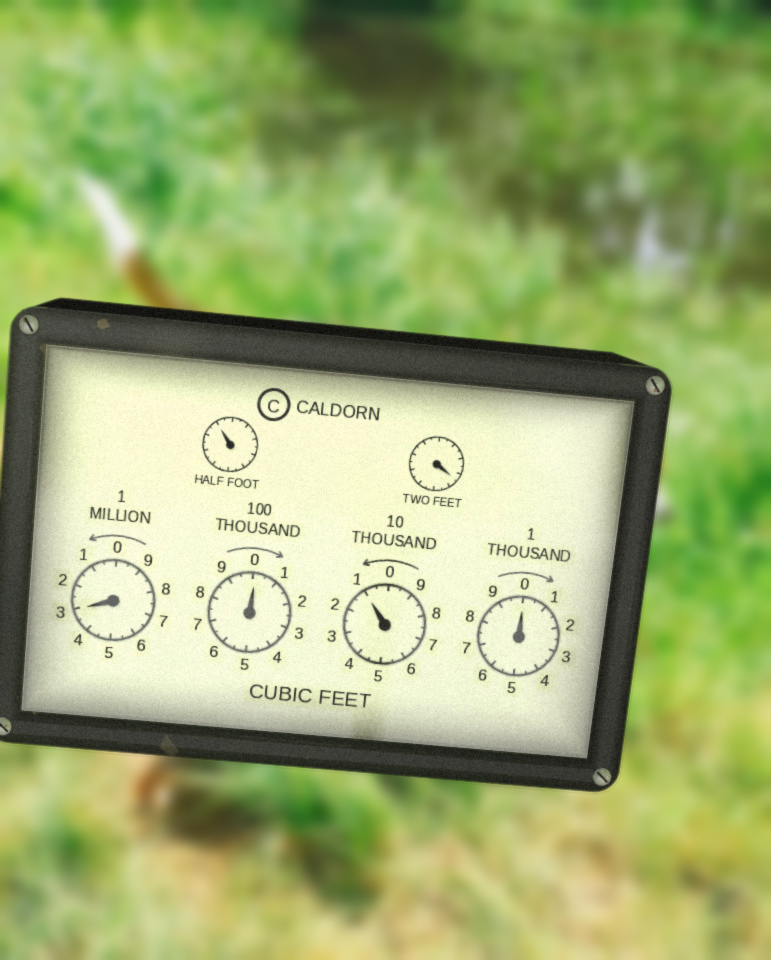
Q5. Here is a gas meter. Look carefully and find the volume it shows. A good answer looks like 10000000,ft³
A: 301000,ft³
